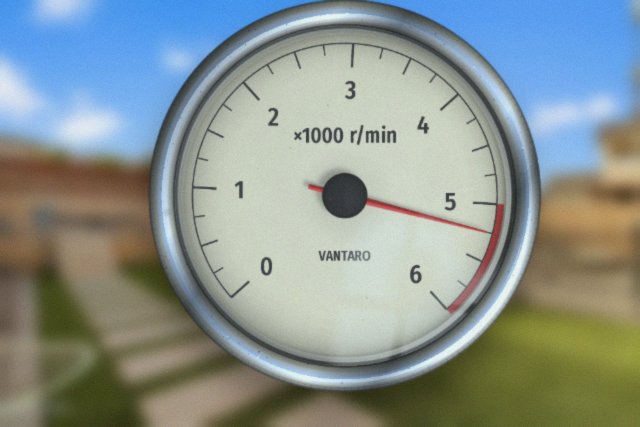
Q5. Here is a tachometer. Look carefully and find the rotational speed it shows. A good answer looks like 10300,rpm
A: 5250,rpm
